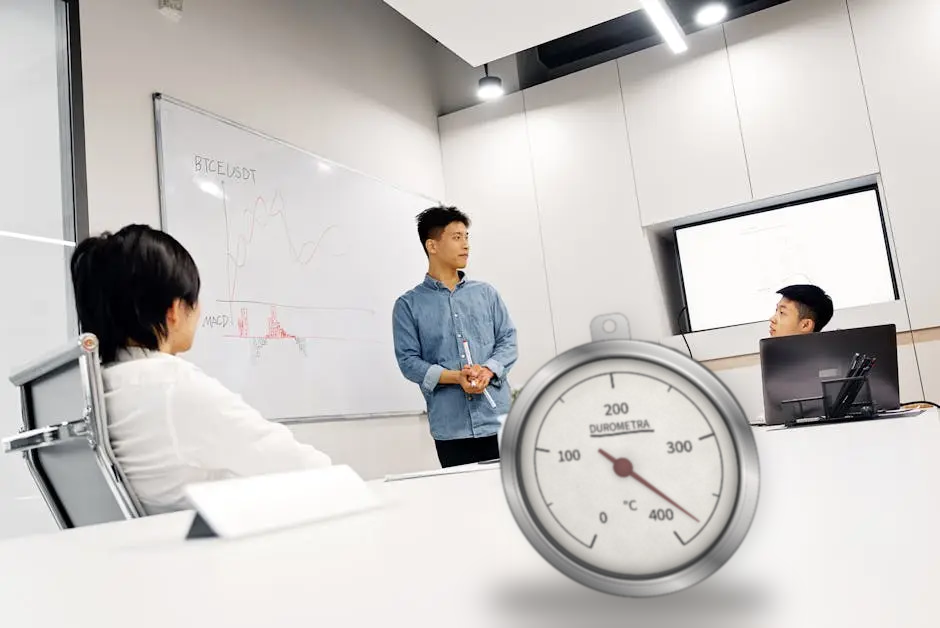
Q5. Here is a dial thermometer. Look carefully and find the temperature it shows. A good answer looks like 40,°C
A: 375,°C
